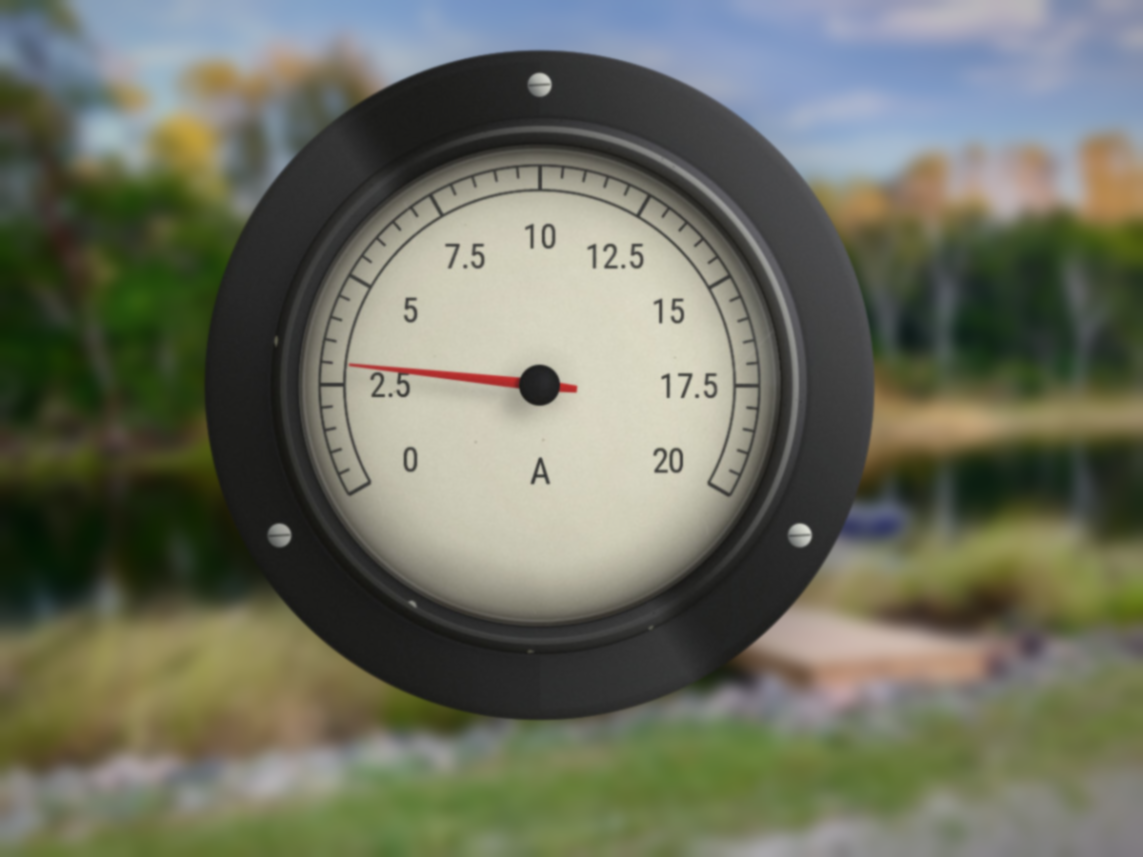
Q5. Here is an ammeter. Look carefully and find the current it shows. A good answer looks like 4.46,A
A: 3,A
